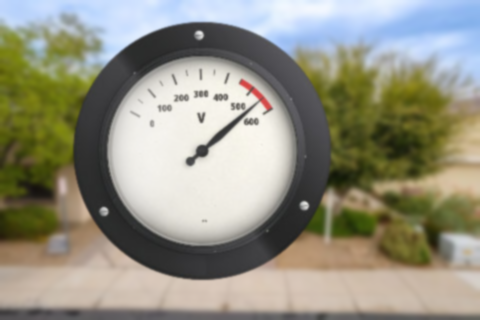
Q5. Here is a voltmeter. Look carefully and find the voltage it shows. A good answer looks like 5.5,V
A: 550,V
